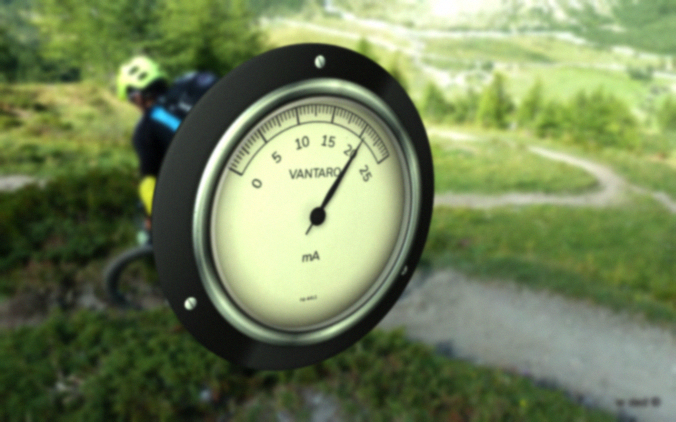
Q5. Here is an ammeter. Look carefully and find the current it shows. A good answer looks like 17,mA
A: 20,mA
